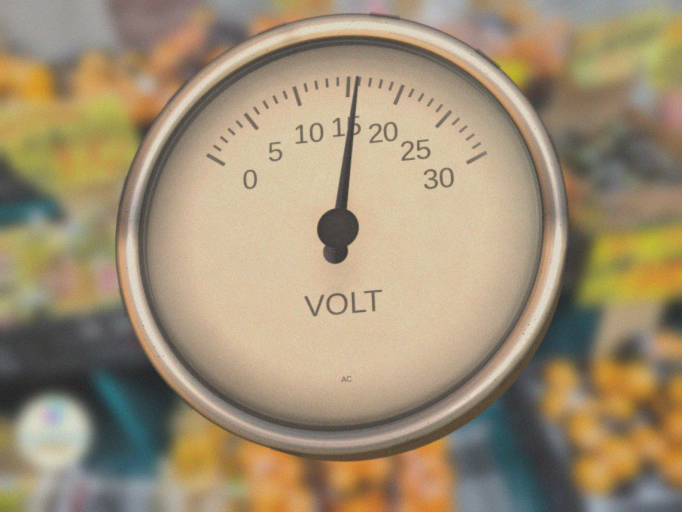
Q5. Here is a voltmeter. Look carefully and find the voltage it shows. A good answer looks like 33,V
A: 16,V
